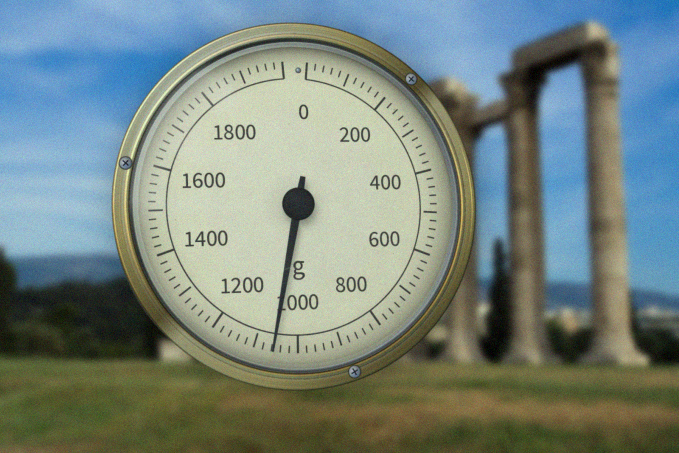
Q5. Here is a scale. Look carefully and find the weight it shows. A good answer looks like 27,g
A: 1060,g
